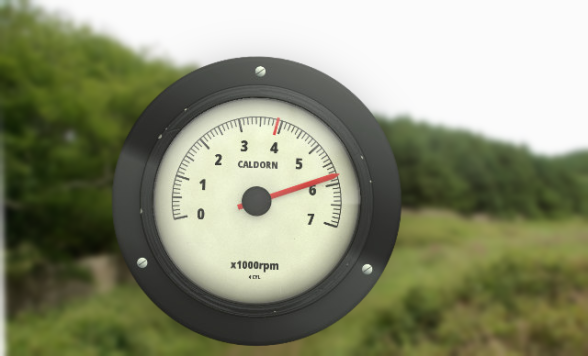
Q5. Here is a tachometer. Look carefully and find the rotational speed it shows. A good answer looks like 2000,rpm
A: 5800,rpm
